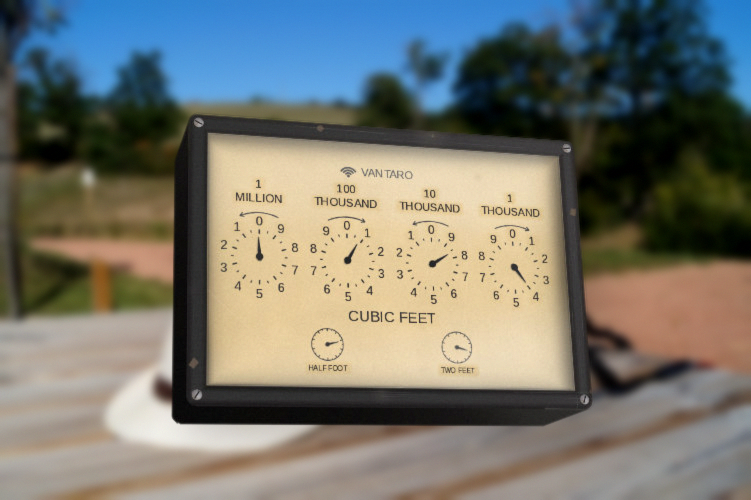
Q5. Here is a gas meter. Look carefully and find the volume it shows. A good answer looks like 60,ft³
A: 8400,ft³
